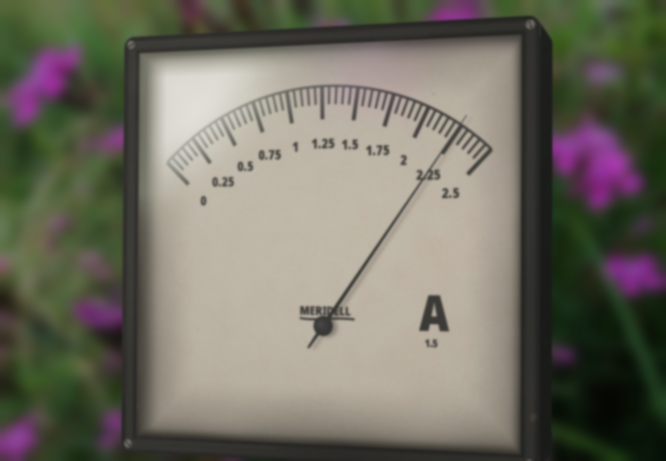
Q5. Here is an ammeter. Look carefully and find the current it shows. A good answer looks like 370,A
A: 2.25,A
